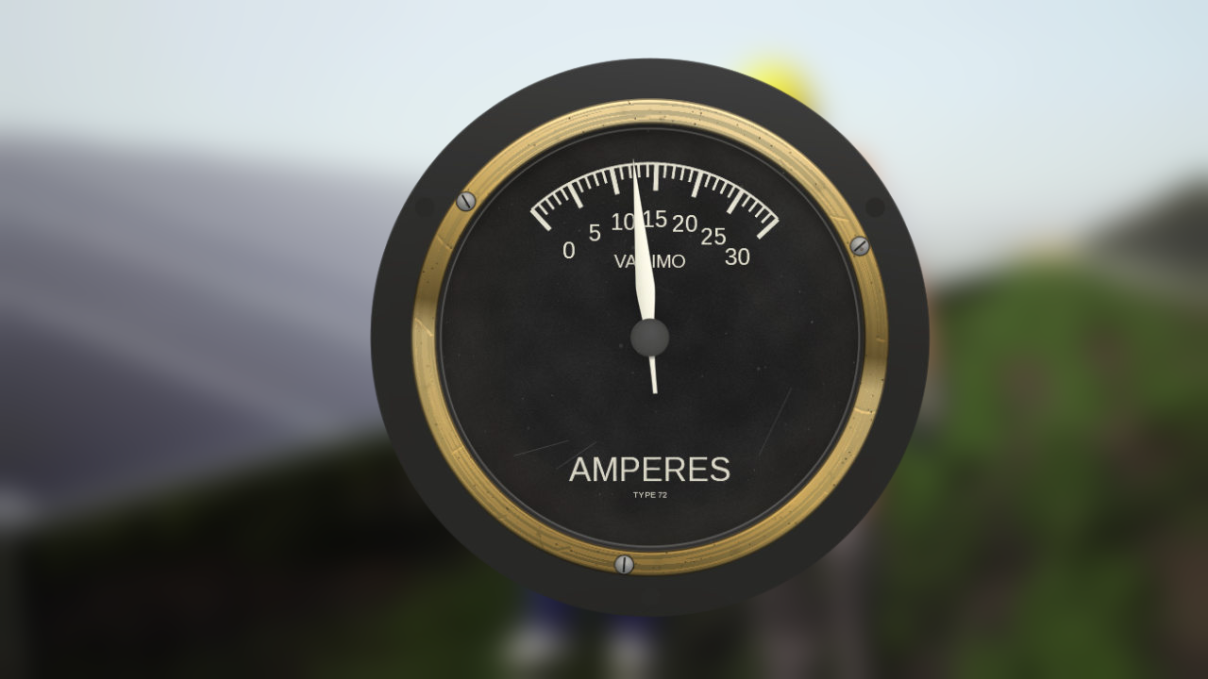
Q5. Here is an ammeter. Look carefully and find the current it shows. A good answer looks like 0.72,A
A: 12.5,A
